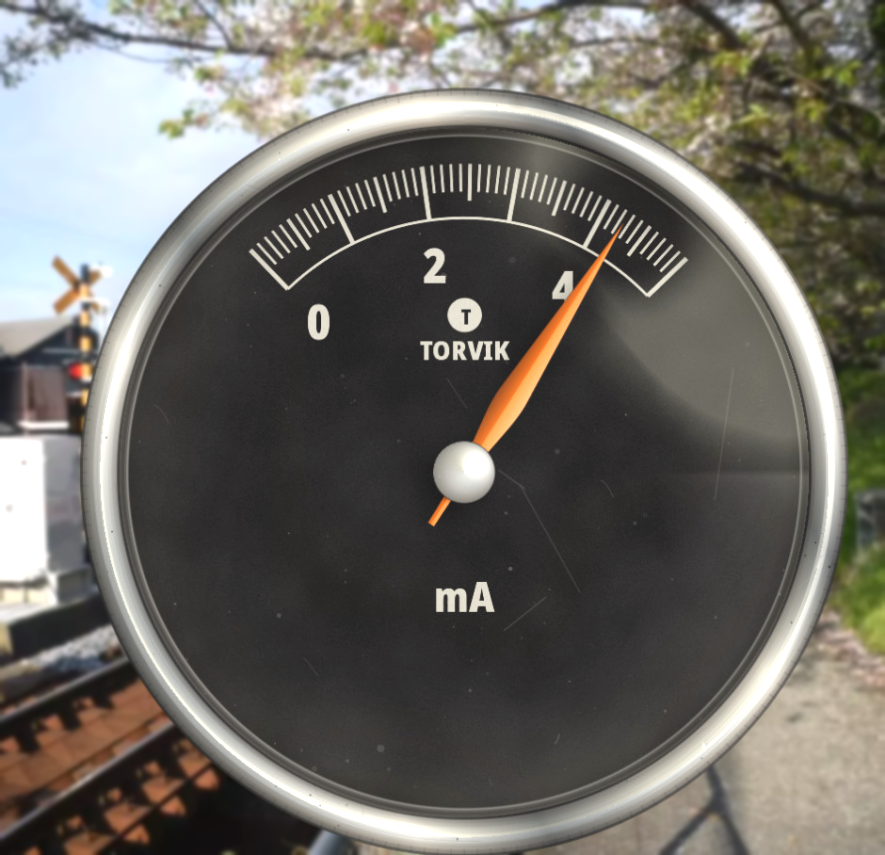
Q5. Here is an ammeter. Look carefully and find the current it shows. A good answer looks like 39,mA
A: 4.25,mA
